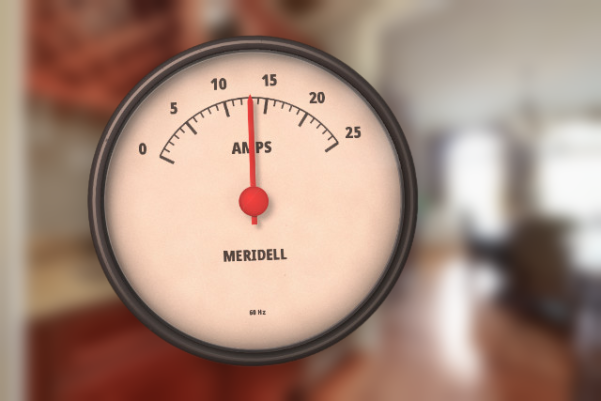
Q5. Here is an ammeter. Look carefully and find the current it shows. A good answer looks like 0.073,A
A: 13,A
